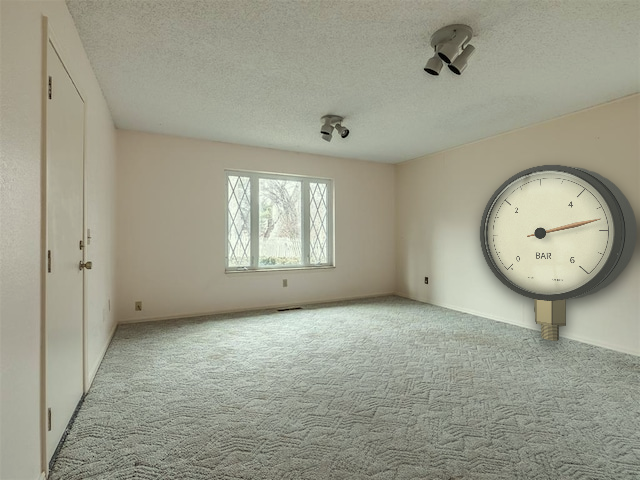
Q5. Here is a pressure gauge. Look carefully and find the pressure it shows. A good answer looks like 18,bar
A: 4.75,bar
